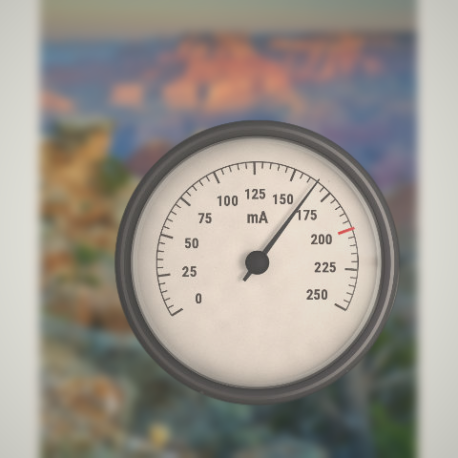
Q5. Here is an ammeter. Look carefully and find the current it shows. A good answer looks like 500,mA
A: 165,mA
